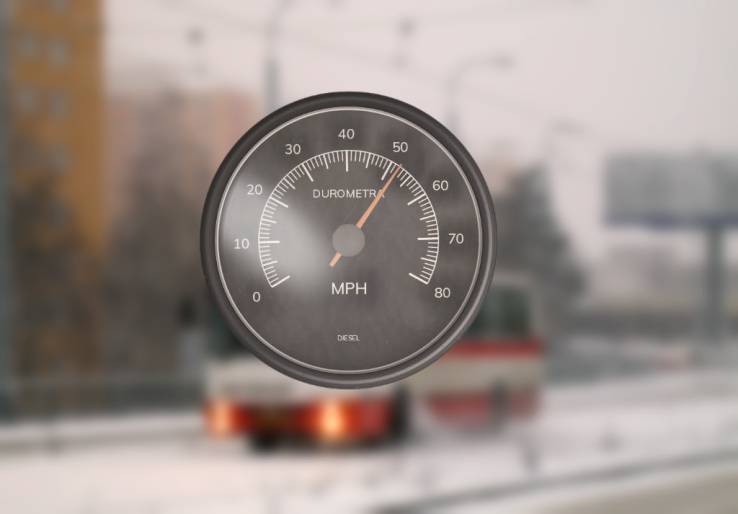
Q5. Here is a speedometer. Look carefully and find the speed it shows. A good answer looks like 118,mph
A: 52,mph
